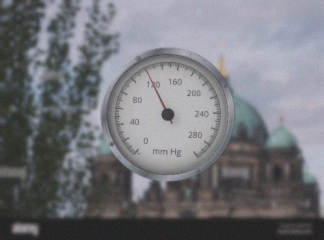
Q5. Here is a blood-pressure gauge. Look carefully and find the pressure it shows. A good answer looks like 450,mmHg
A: 120,mmHg
